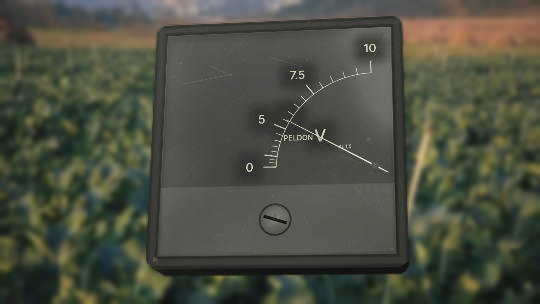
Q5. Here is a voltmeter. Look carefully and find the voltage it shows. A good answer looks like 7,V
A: 5.5,V
